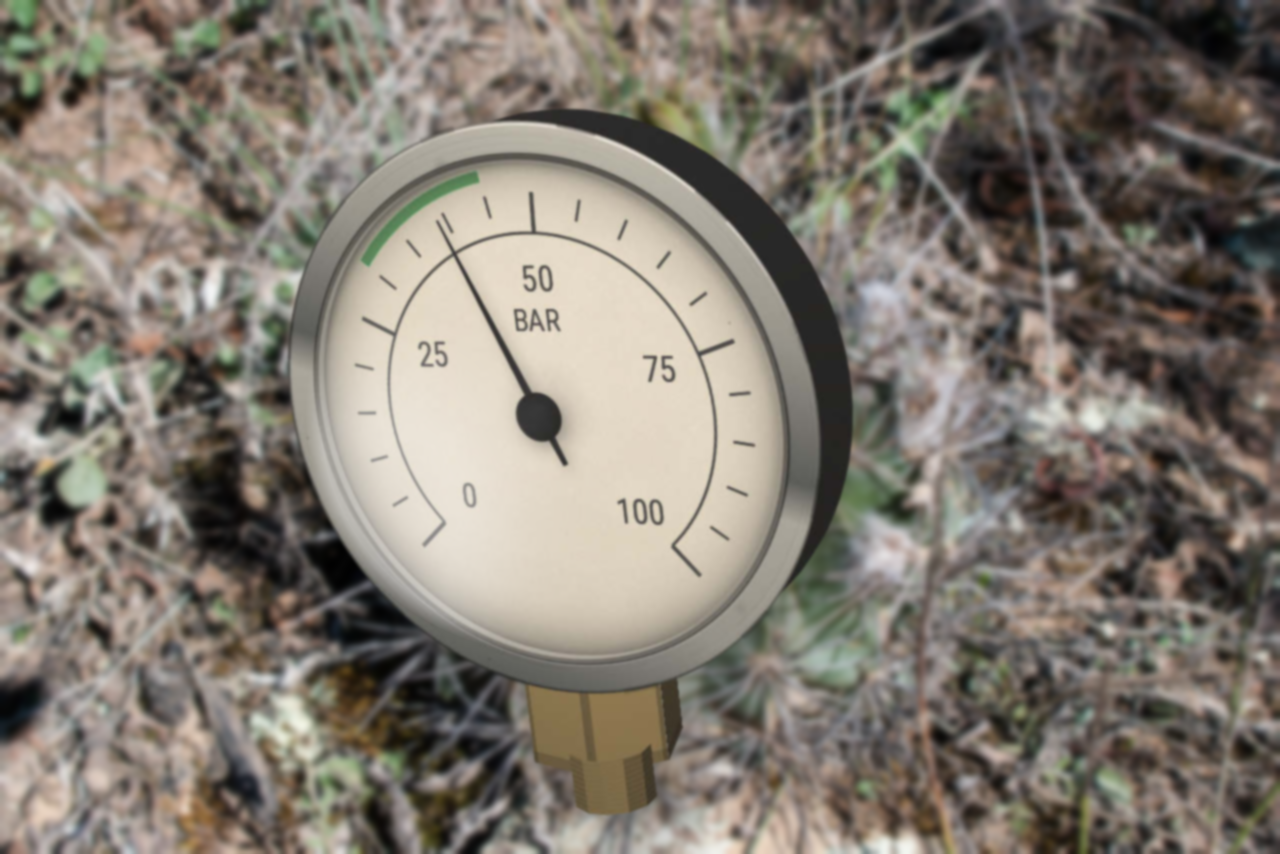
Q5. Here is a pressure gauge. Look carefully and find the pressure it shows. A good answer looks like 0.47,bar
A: 40,bar
